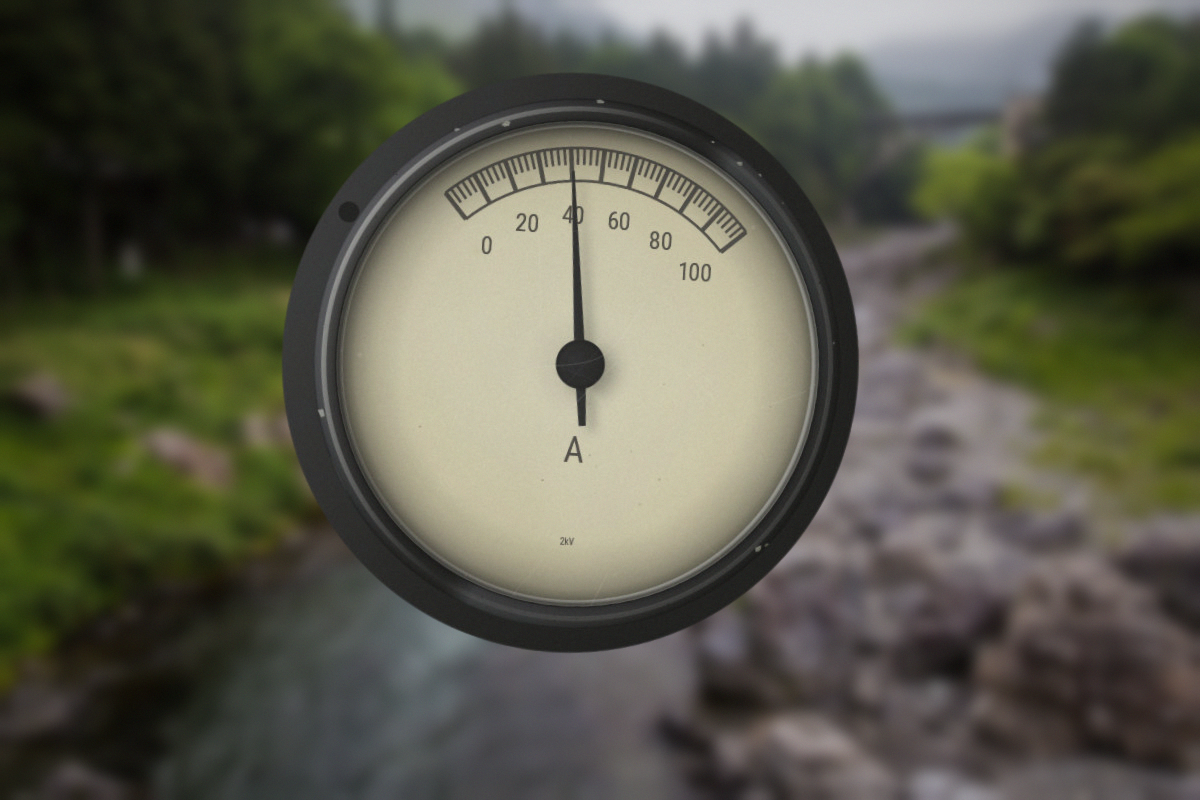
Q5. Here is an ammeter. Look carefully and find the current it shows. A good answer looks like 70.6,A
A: 40,A
